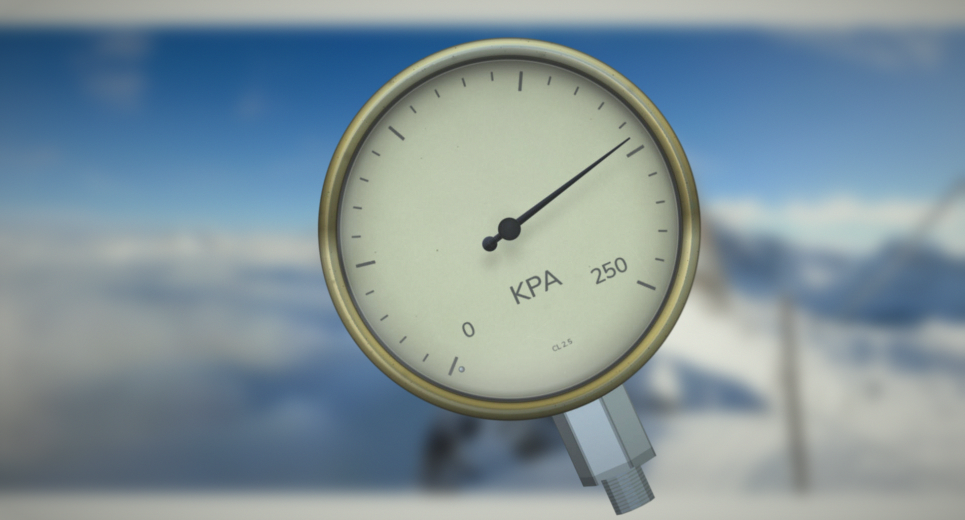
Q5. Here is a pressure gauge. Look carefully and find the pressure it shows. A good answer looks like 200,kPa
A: 195,kPa
